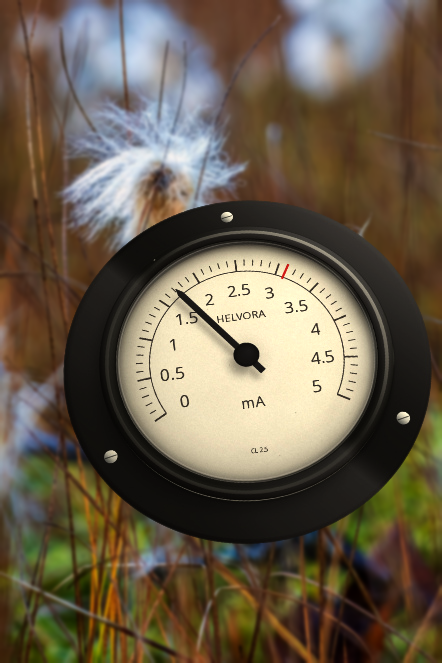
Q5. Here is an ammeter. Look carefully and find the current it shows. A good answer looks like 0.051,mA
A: 1.7,mA
